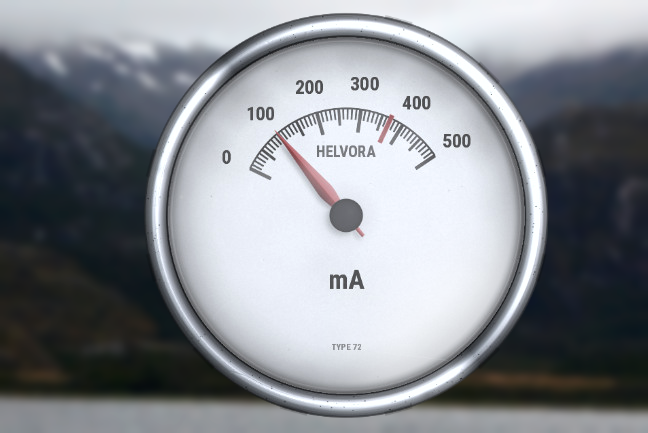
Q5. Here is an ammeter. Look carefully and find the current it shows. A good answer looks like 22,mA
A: 100,mA
